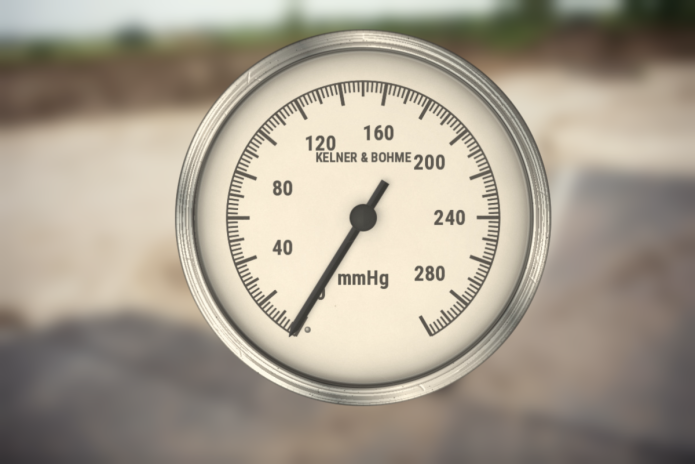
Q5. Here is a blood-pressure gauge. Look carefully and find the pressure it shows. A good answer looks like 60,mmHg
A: 2,mmHg
